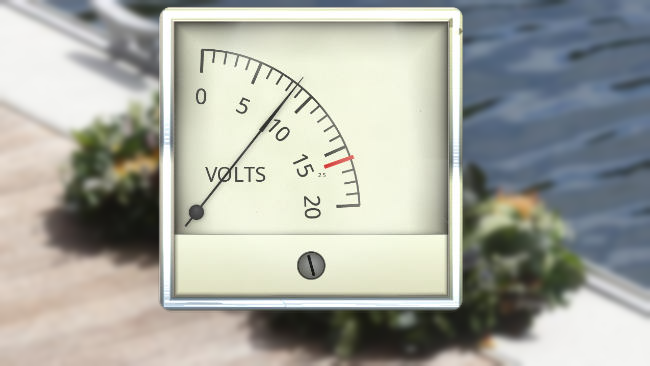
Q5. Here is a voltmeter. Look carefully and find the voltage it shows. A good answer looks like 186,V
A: 8.5,V
